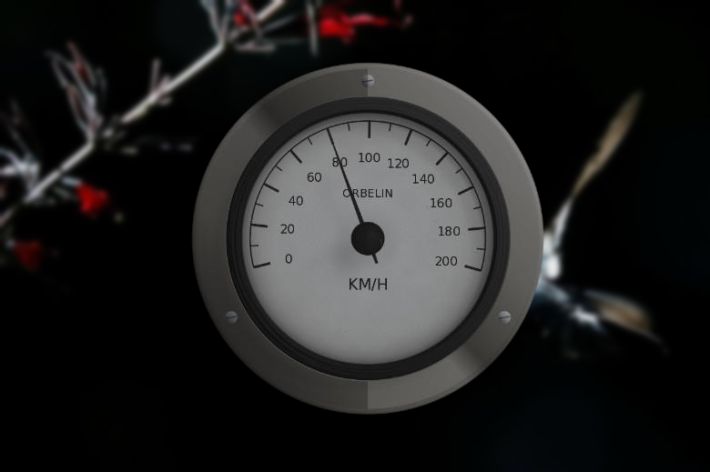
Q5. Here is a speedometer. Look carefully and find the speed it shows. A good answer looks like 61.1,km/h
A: 80,km/h
